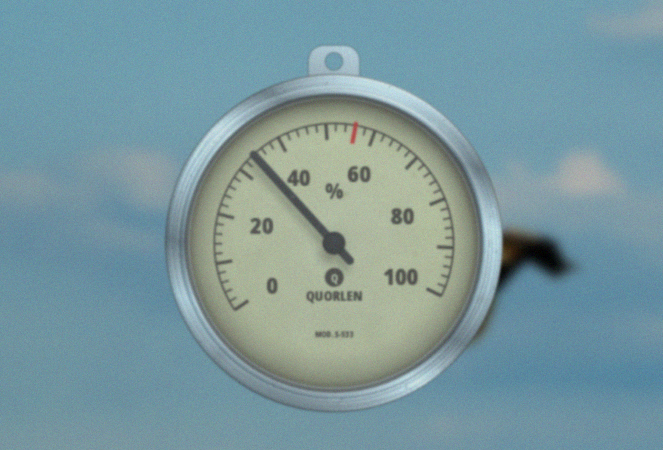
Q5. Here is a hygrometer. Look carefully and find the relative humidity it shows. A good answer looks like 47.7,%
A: 34,%
